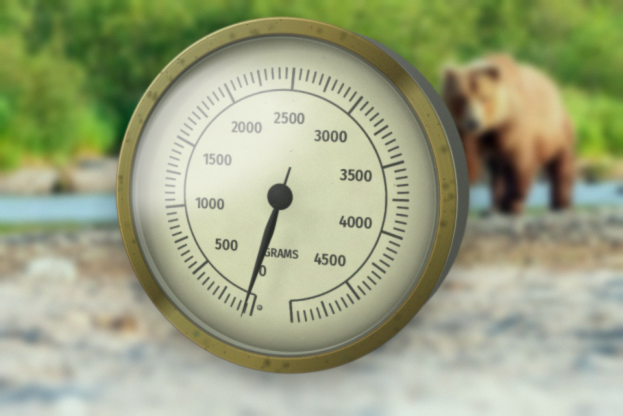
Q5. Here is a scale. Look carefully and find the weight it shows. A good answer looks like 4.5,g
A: 50,g
